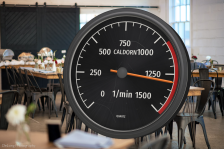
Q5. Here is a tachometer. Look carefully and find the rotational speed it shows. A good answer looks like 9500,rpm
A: 1300,rpm
